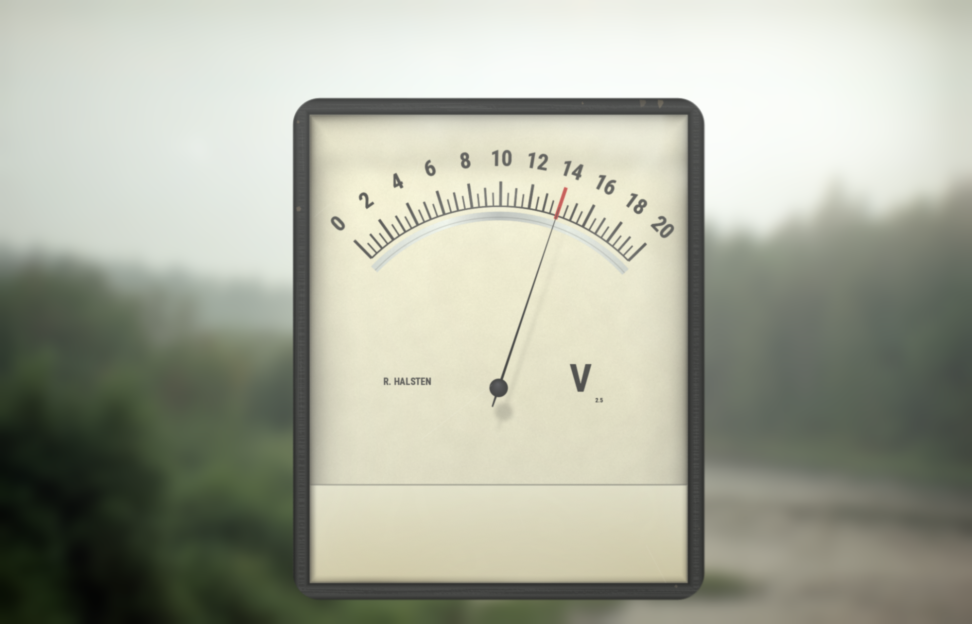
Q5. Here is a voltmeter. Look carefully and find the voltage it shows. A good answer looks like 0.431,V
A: 14,V
